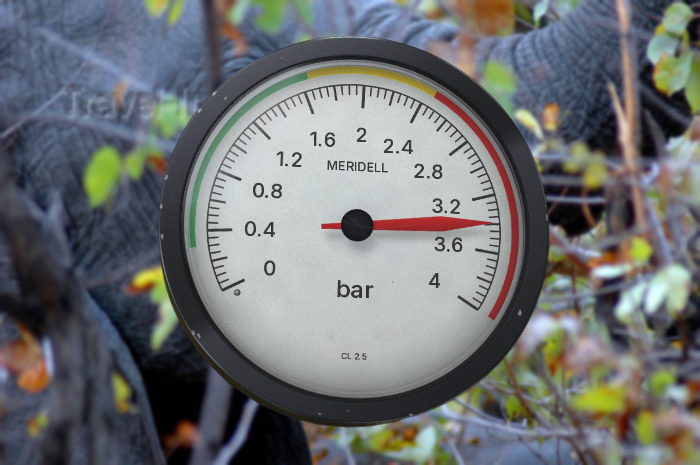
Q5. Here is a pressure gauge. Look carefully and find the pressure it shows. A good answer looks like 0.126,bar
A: 3.4,bar
